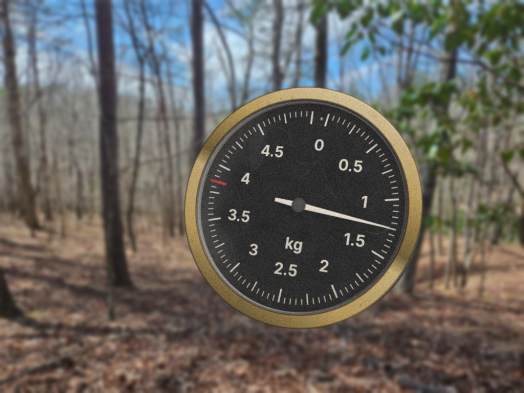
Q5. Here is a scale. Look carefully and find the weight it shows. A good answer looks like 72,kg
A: 1.25,kg
